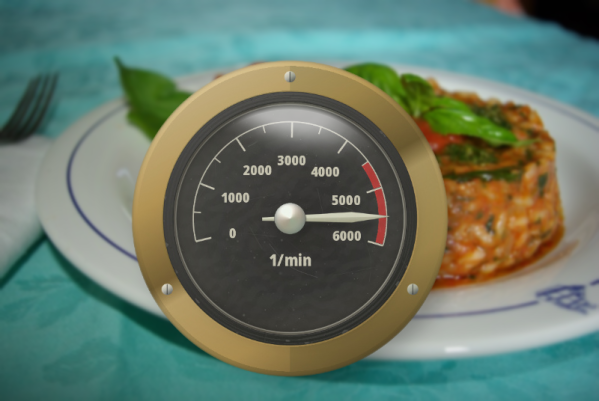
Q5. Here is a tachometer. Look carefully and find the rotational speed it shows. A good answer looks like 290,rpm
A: 5500,rpm
